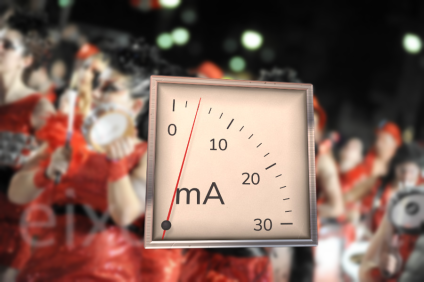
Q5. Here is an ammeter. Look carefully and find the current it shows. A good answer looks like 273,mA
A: 4,mA
